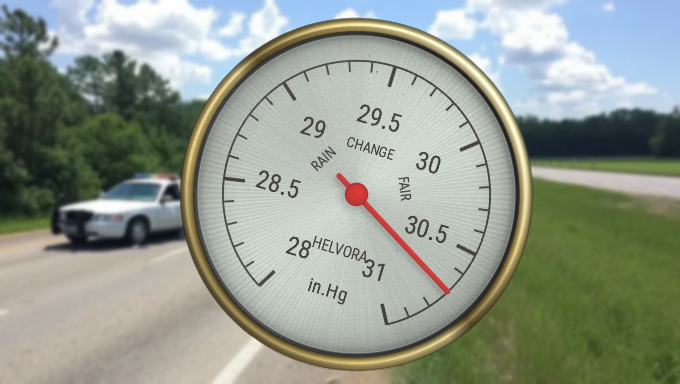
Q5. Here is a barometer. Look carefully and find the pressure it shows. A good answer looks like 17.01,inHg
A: 30.7,inHg
